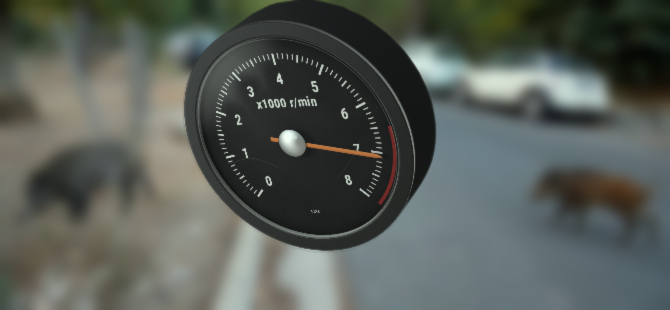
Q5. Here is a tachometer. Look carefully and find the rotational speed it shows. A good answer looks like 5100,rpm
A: 7000,rpm
